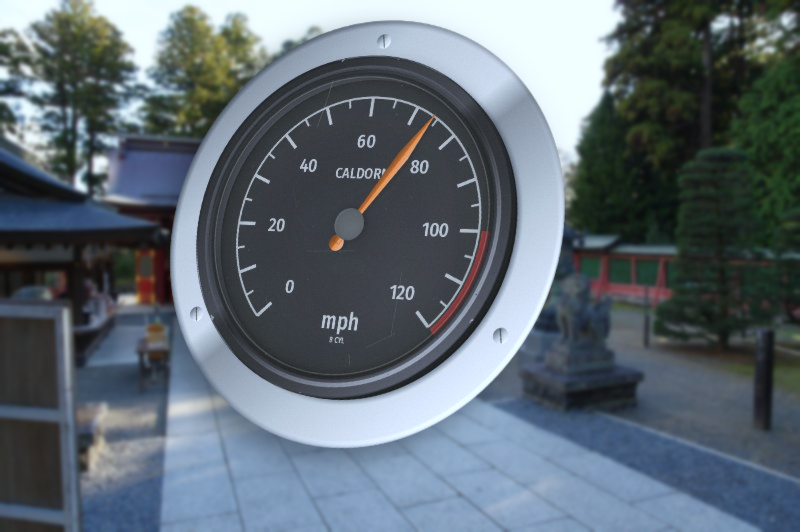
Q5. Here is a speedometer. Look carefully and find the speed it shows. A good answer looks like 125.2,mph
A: 75,mph
